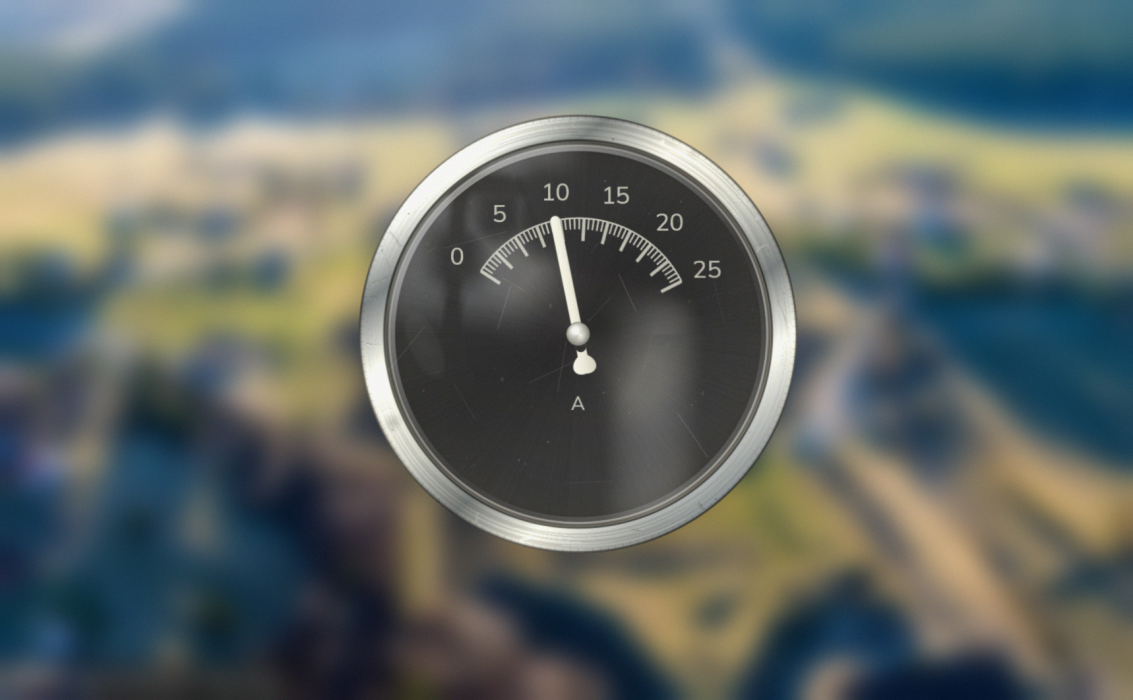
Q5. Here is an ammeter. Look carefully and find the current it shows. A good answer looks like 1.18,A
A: 9.5,A
